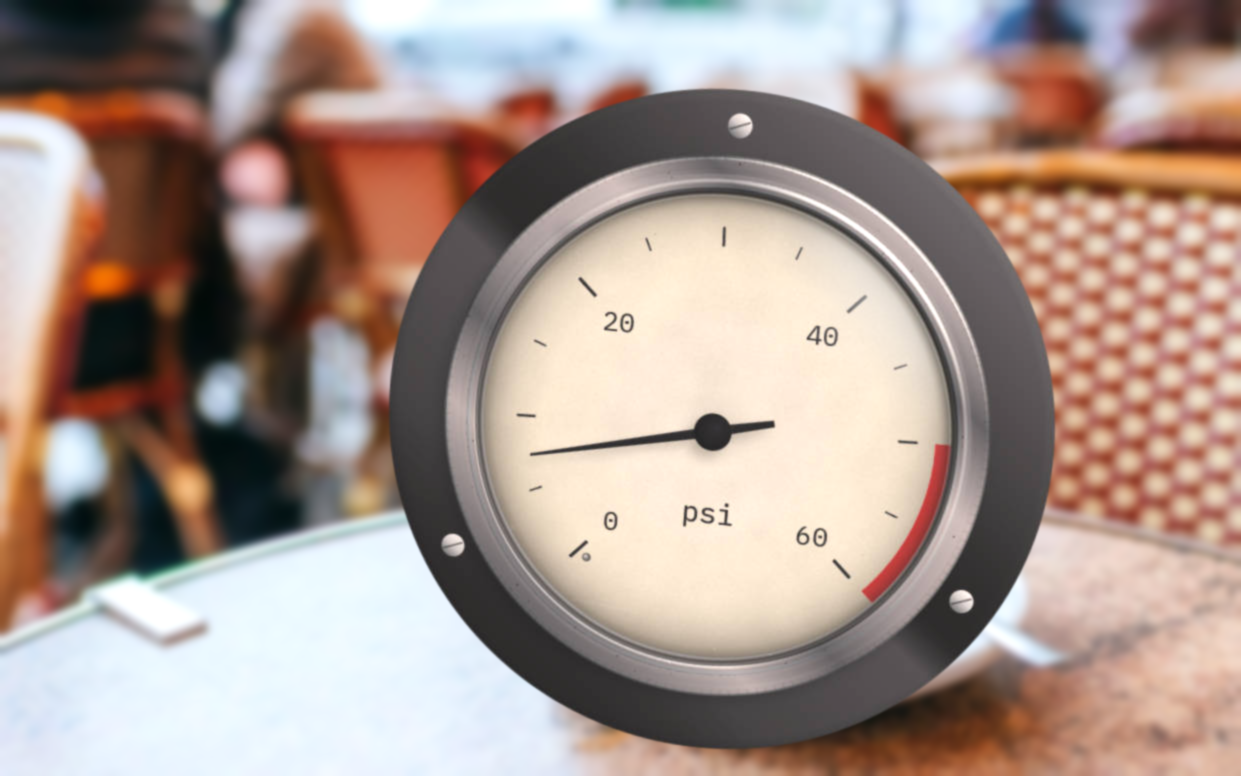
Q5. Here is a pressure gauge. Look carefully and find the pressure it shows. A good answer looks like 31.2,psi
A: 7.5,psi
